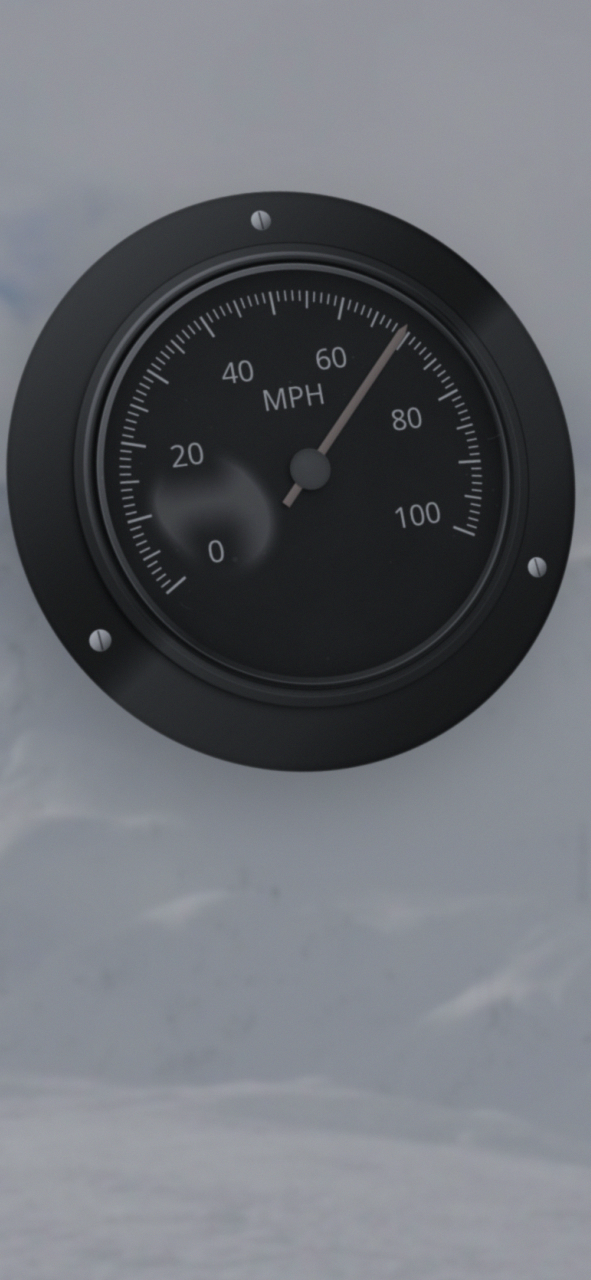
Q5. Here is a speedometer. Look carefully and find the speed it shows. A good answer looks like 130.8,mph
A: 69,mph
